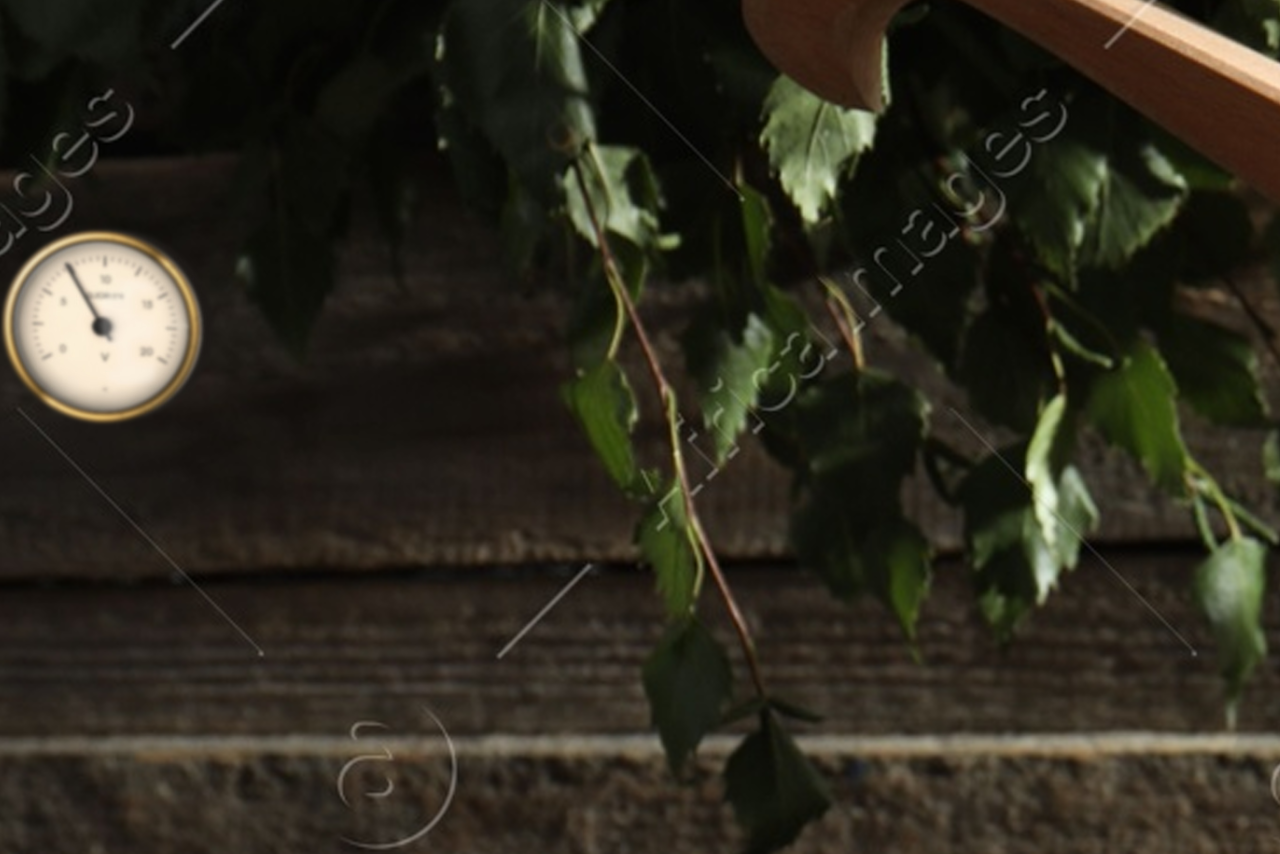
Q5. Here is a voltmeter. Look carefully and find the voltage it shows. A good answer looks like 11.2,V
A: 7.5,V
